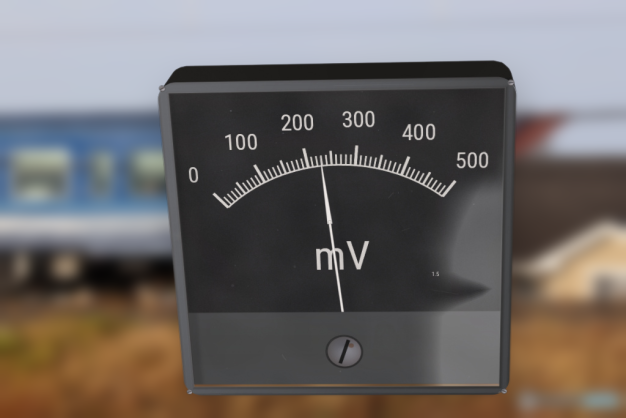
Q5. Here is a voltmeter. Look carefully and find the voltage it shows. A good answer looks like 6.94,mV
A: 230,mV
